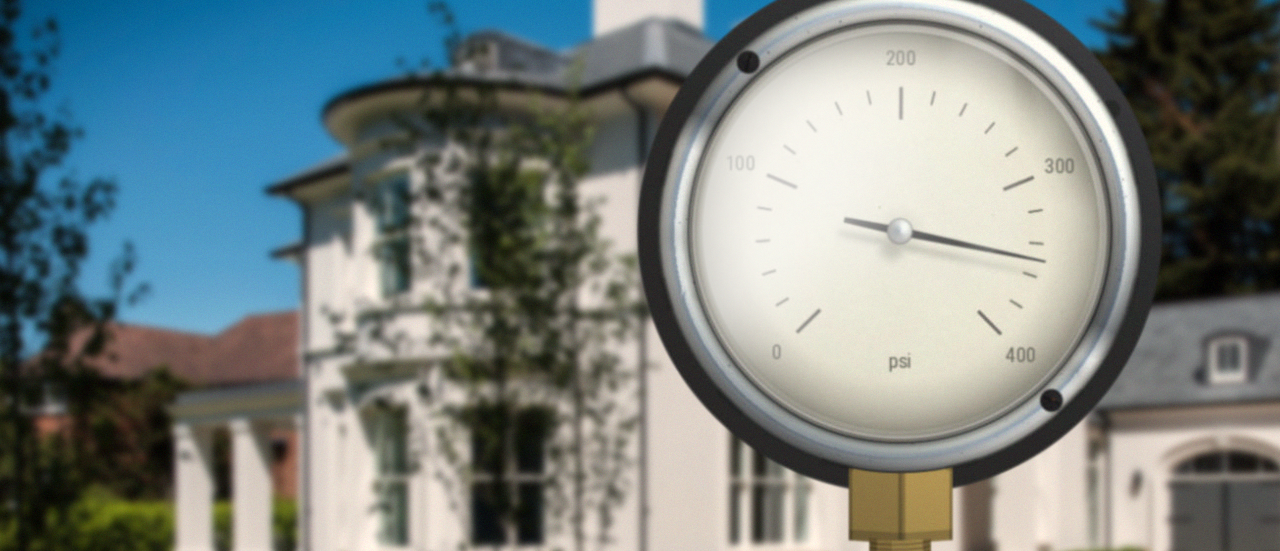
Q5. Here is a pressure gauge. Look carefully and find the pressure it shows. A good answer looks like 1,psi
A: 350,psi
